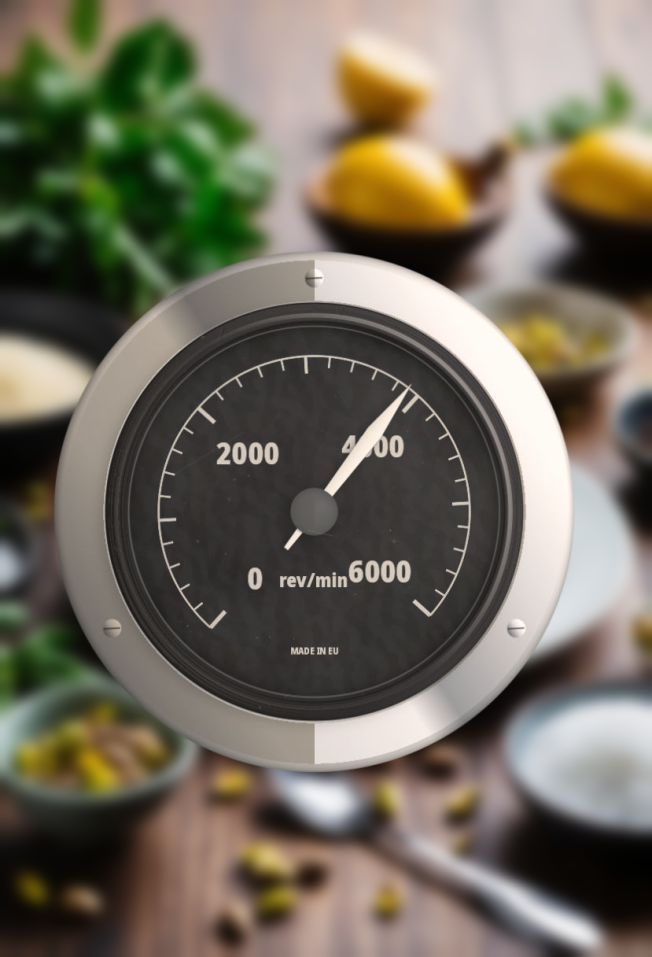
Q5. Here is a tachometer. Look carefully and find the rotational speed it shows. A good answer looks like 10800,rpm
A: 3900,rpm
